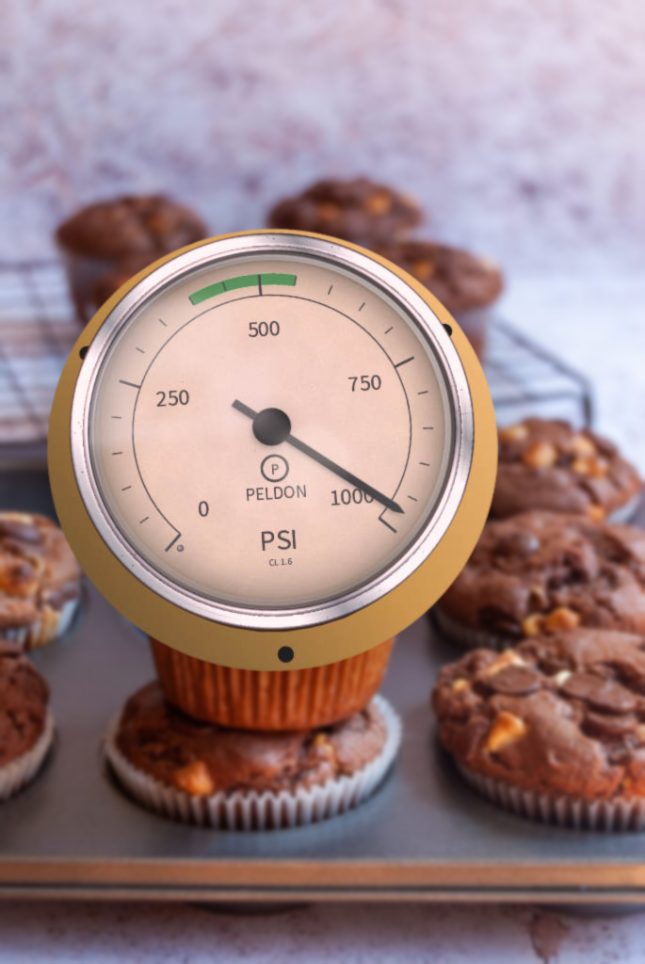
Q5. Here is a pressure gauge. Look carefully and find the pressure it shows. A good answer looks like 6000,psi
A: 975,psi
